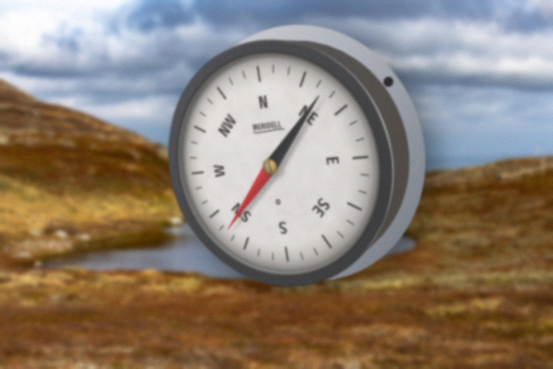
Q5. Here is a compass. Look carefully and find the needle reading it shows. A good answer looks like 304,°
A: 225,°
